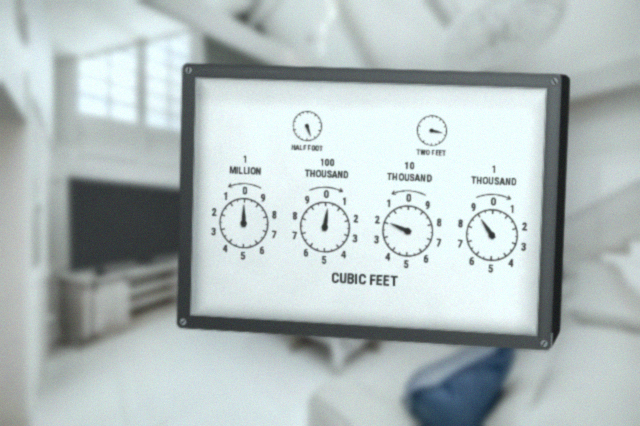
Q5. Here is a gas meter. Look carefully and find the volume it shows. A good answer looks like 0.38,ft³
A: 1900,ft³
